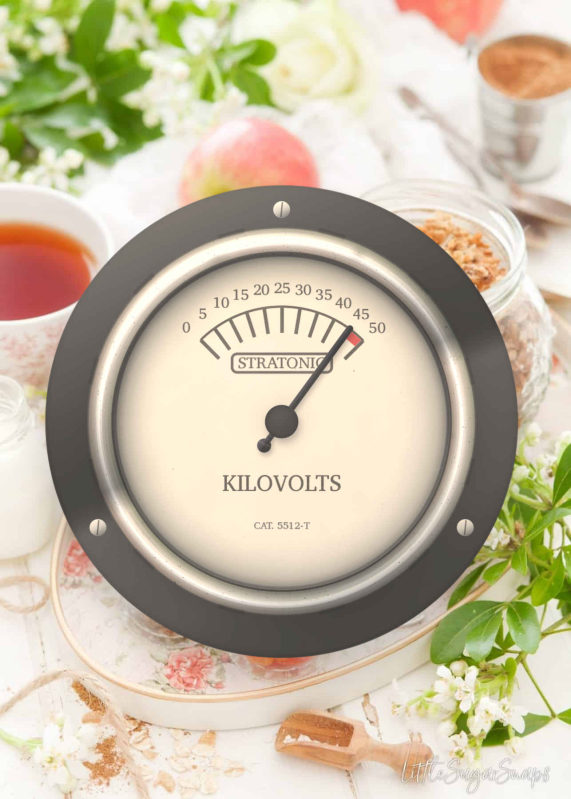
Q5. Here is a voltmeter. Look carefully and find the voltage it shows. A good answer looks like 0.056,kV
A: 45,kV
